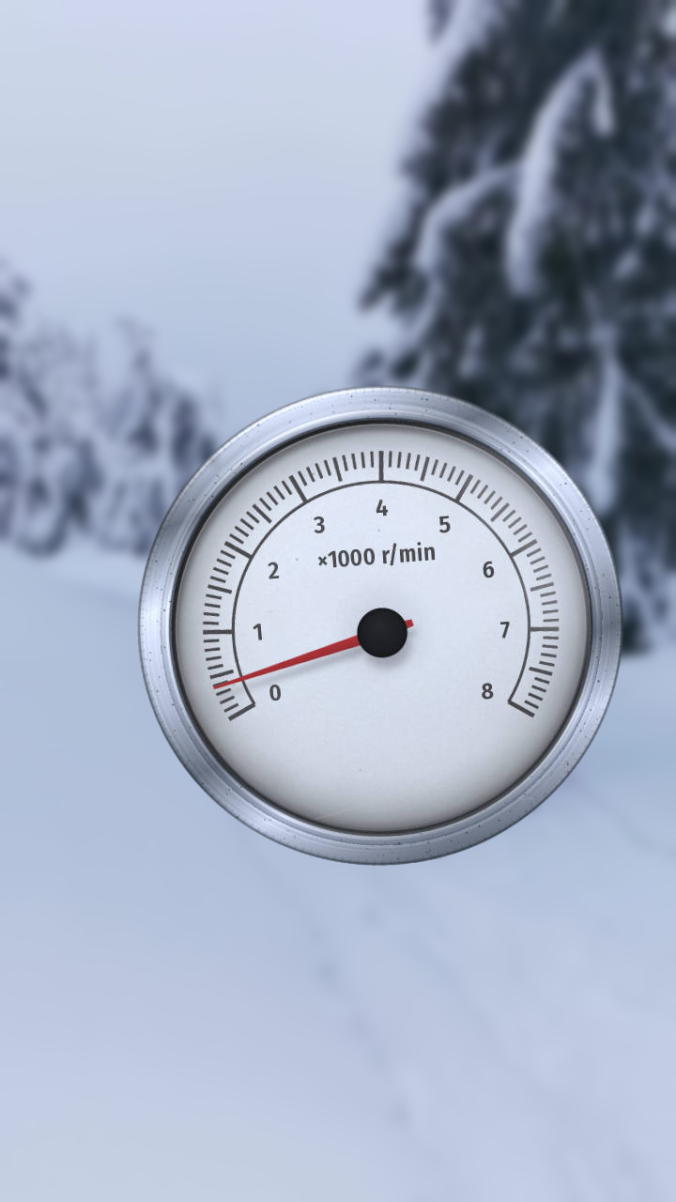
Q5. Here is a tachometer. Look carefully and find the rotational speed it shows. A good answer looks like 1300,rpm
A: 400,rpm
